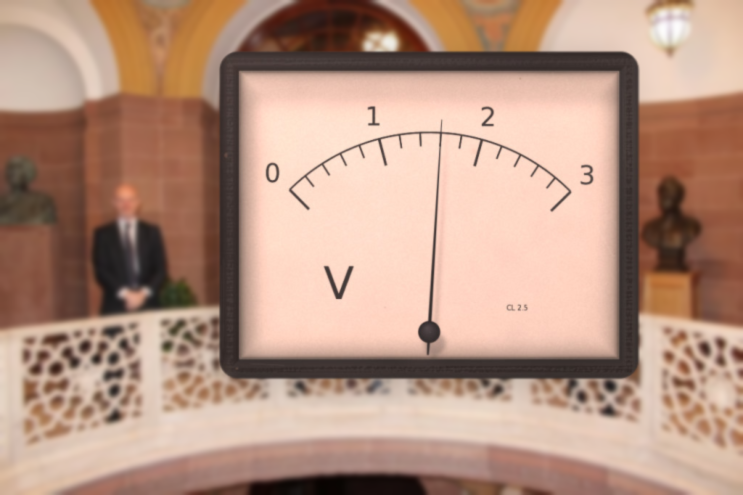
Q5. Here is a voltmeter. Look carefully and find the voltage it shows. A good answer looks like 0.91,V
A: 1.6,V
